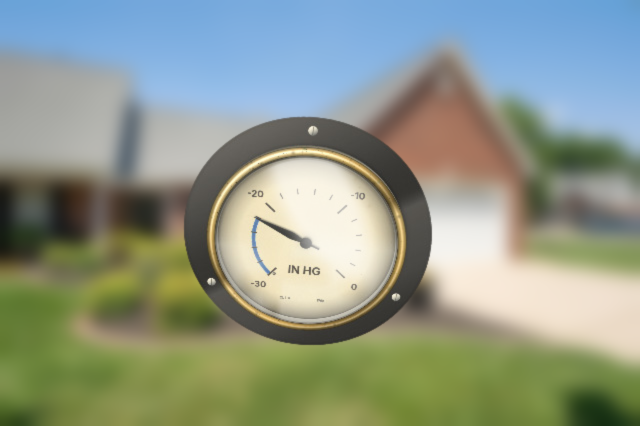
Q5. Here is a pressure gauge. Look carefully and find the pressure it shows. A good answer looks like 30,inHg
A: -22,inHg
